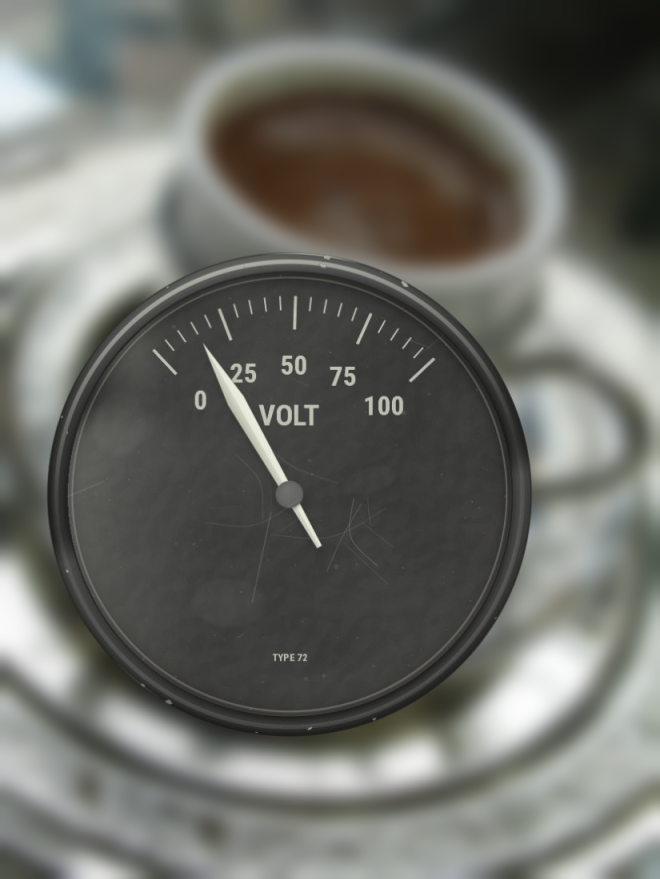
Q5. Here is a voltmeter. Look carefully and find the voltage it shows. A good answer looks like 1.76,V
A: 15,V
